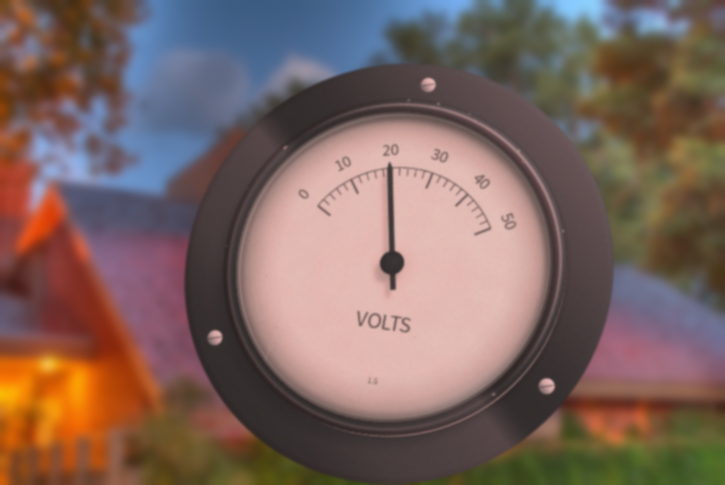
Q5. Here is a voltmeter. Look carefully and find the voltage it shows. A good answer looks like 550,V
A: 20,V
